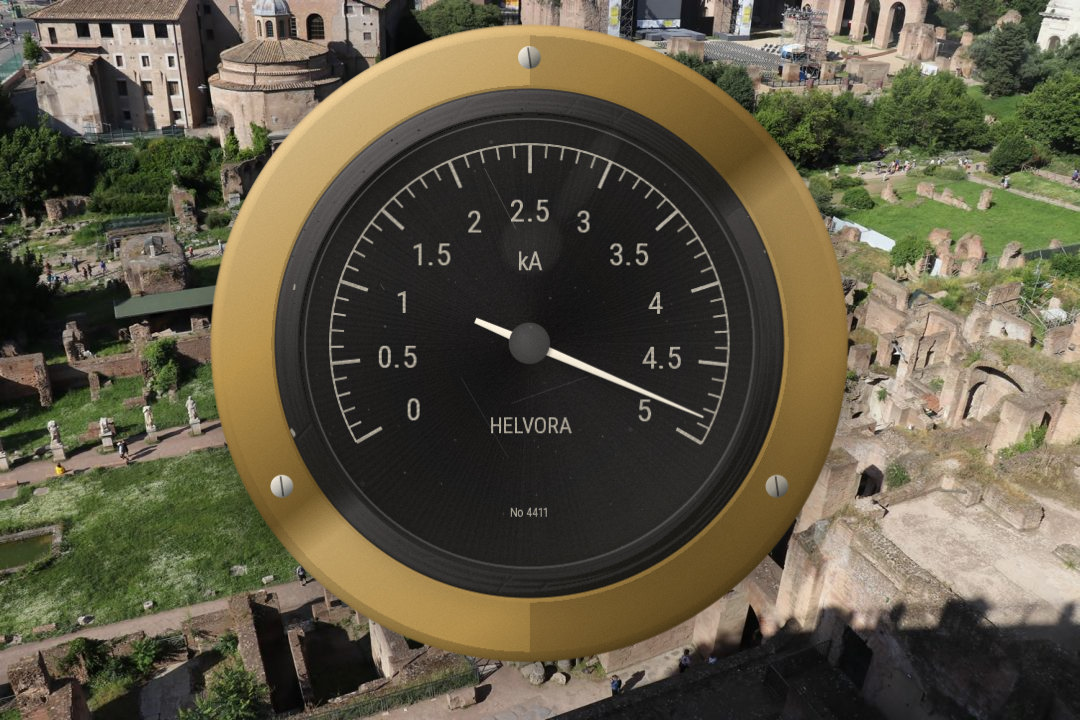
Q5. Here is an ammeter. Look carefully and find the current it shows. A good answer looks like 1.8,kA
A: 4.85,kA
